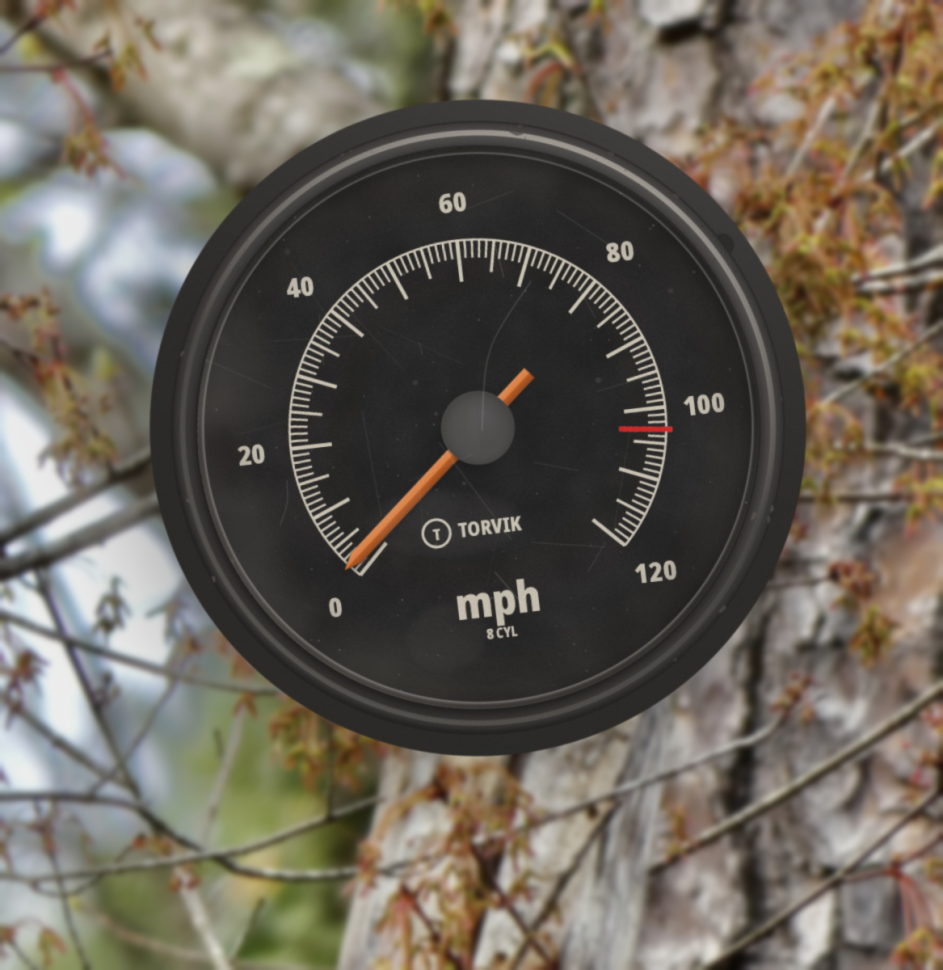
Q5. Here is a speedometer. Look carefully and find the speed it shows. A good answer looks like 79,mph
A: 2,mph
